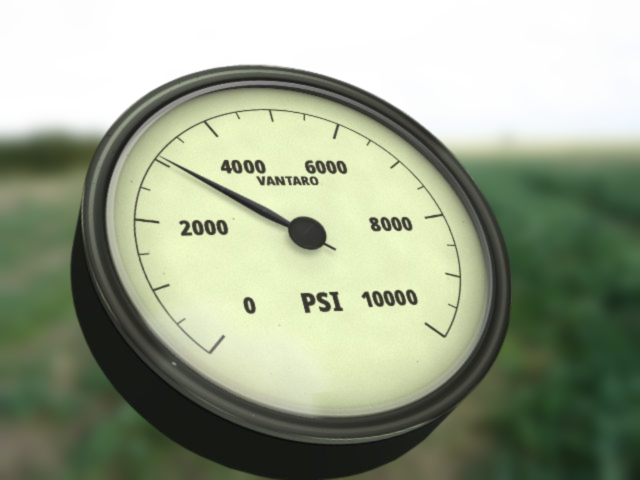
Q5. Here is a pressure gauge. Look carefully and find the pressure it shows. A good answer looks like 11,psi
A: 3000,psi
